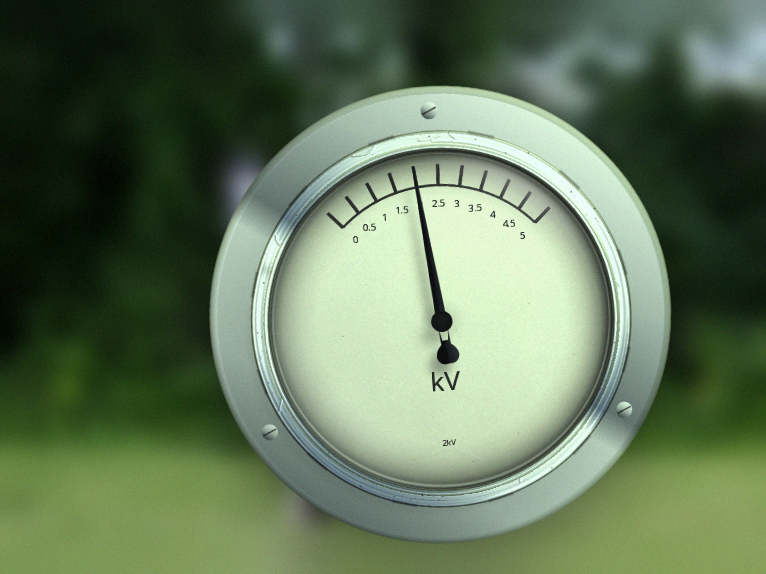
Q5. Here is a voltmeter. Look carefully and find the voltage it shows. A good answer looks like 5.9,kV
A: 2,kV
